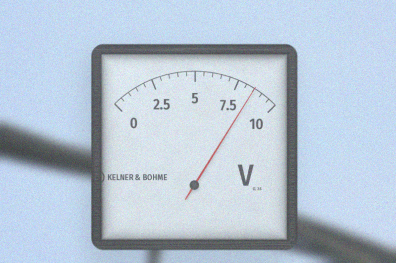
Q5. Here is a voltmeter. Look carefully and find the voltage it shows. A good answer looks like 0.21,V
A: 8.5,V
